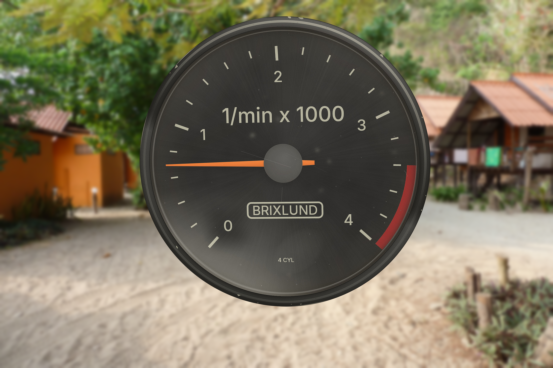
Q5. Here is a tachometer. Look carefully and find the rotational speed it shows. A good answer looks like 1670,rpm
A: 700,rpm
